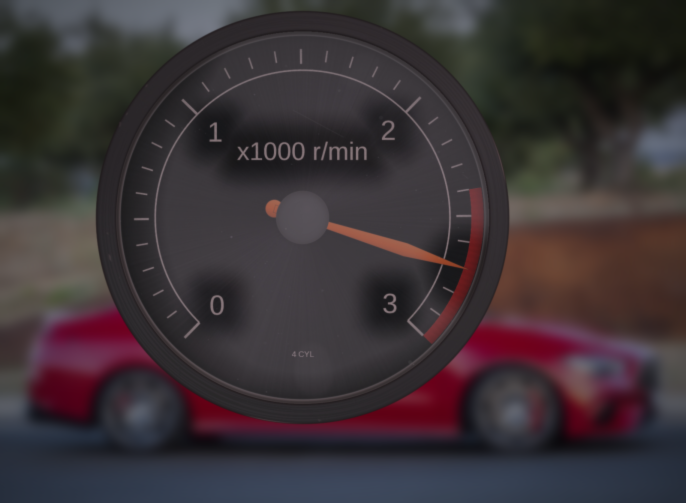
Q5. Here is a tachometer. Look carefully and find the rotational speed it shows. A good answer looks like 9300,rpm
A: 2700,rpm
